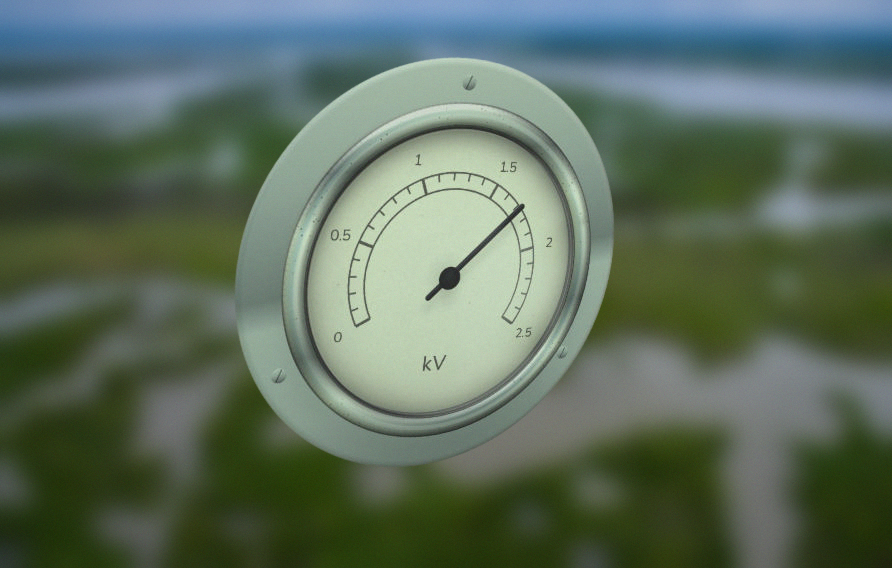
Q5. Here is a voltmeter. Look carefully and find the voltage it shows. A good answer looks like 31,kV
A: 1.7,kV
